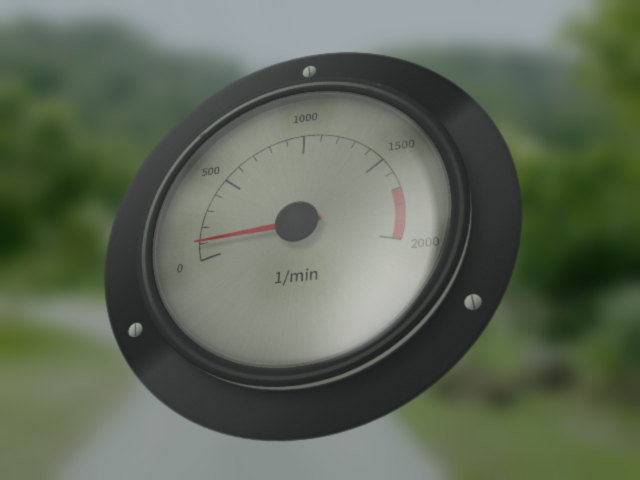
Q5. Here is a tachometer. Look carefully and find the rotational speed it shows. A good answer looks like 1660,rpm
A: 100,rpm
